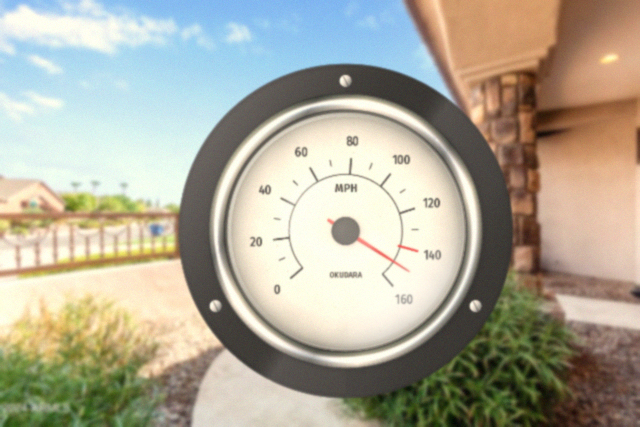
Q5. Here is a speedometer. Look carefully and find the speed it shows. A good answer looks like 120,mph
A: 150,mph
